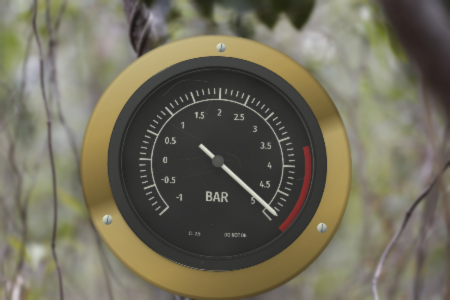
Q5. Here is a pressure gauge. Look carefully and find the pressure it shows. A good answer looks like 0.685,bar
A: 4.9,bar
